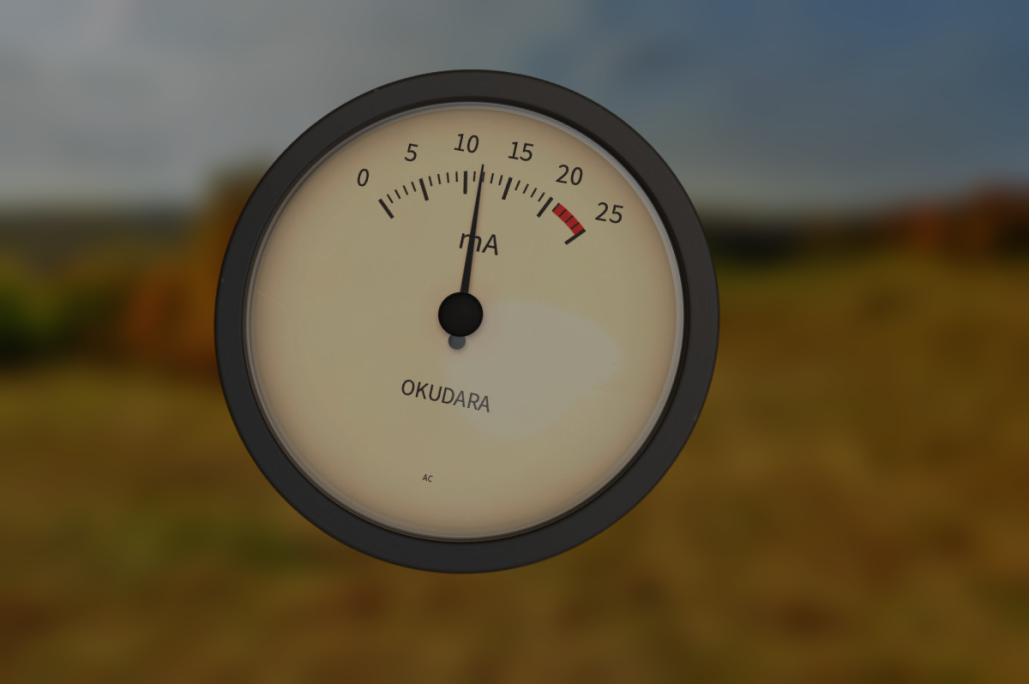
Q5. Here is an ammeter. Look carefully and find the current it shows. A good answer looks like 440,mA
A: 12,mA
